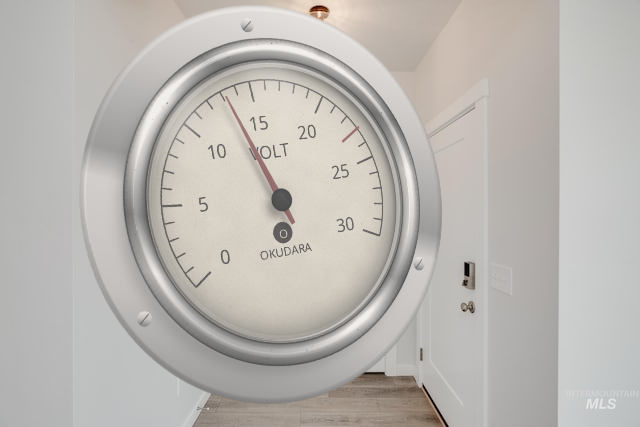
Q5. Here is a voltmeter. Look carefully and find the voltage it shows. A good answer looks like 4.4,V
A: 13,V
